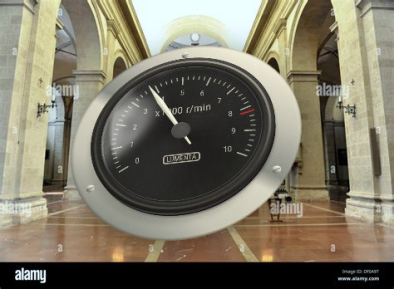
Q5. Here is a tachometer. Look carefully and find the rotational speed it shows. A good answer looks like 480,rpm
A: 3800,rpm
